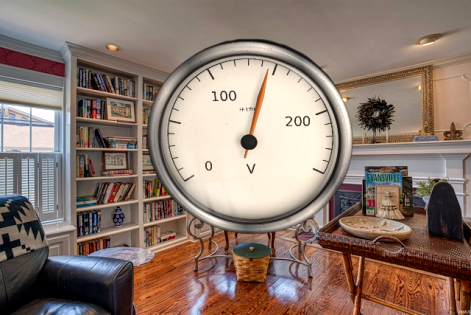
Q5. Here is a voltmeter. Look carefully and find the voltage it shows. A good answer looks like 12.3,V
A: 145,V
